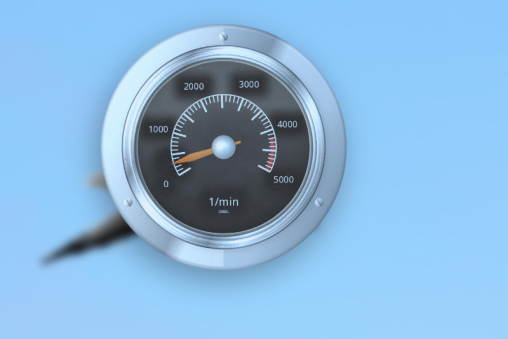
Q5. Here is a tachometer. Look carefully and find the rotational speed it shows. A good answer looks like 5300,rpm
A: 300,rpm
